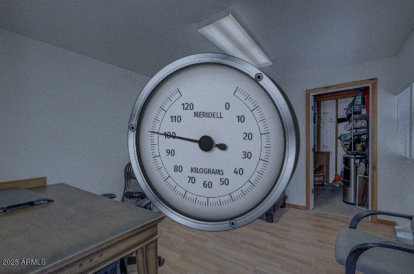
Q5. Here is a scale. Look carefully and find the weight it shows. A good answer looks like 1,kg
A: 100,kg
